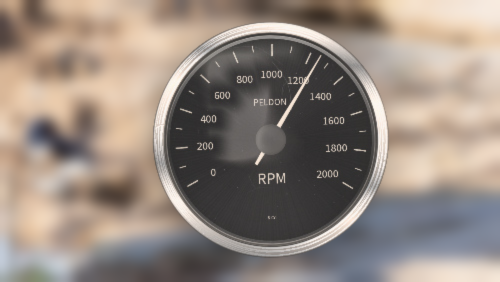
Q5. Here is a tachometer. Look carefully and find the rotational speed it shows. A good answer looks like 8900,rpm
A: 1250,rpm
